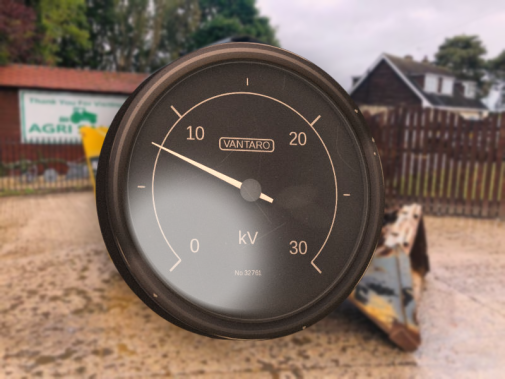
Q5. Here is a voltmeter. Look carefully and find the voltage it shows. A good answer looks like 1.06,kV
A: 7.5,kV
